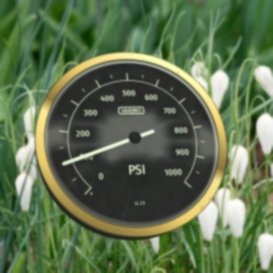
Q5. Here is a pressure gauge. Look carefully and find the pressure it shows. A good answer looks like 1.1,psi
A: 100,psi
